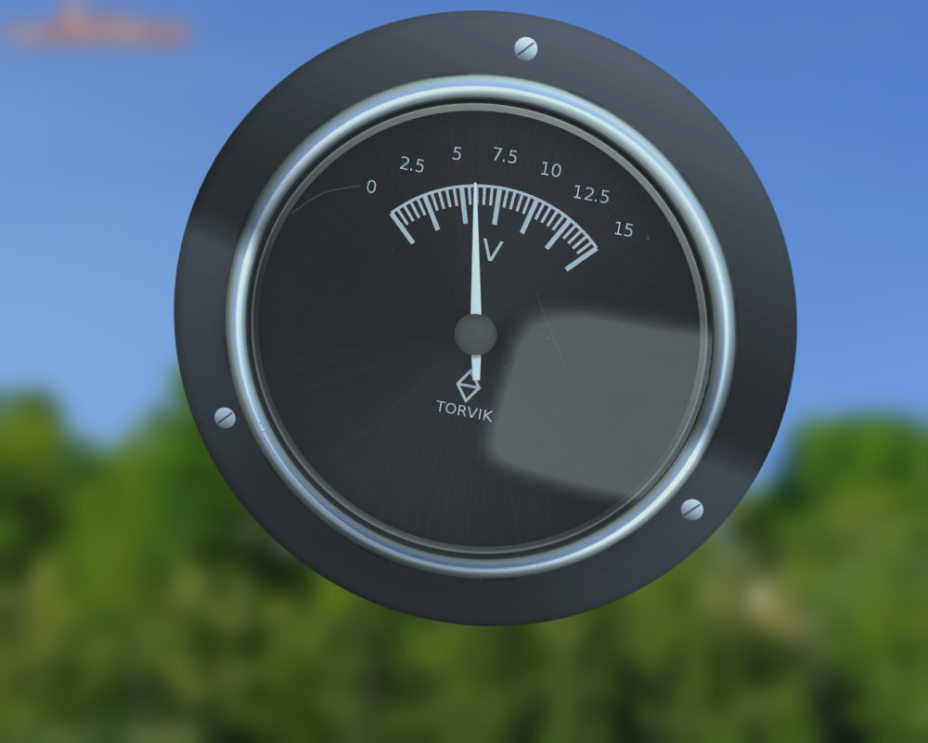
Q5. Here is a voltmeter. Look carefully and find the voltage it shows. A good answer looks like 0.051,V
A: 6,V
